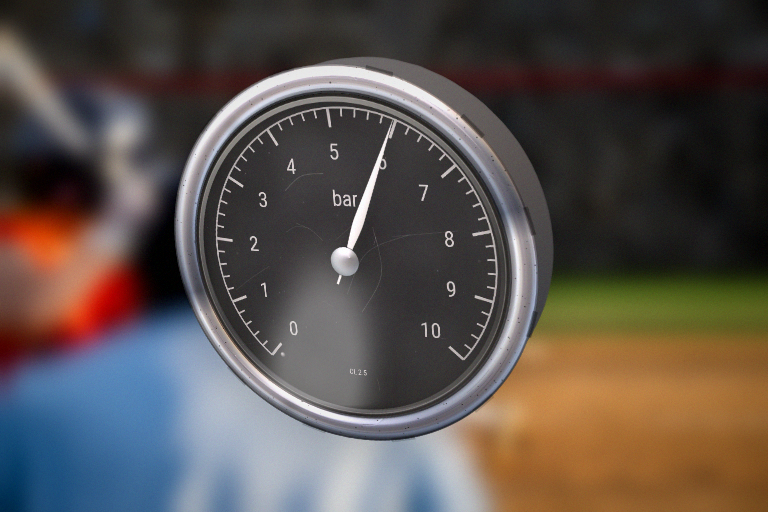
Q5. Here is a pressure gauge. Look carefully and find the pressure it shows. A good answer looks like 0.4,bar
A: 6,bar
